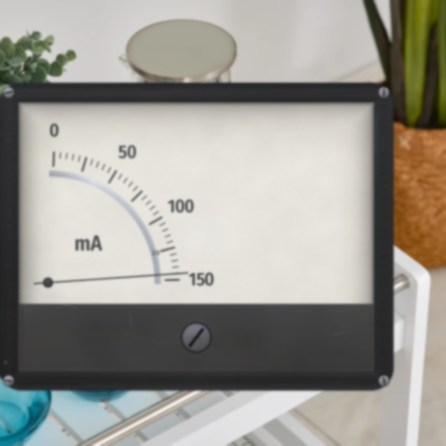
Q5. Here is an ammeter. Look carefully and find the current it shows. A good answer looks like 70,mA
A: 145,mA
